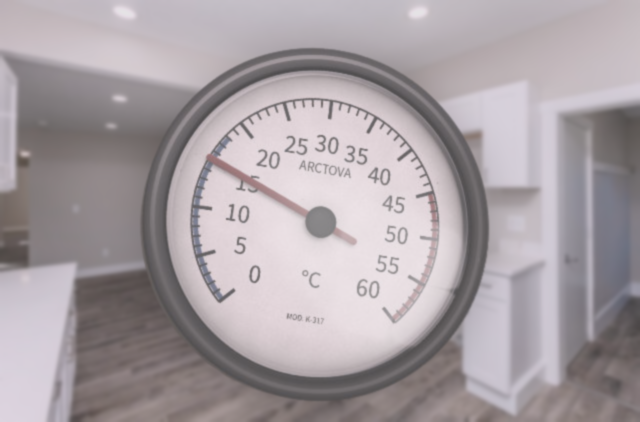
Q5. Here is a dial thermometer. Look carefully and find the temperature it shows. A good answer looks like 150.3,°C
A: 15,°C
